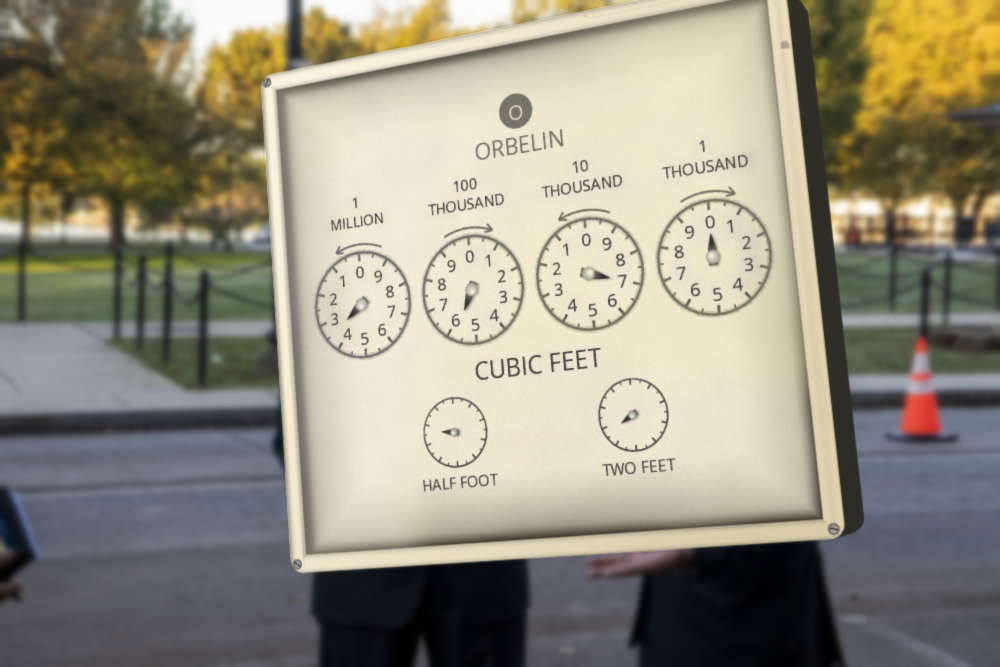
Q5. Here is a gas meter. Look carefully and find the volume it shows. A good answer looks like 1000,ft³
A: 357000,ft³
